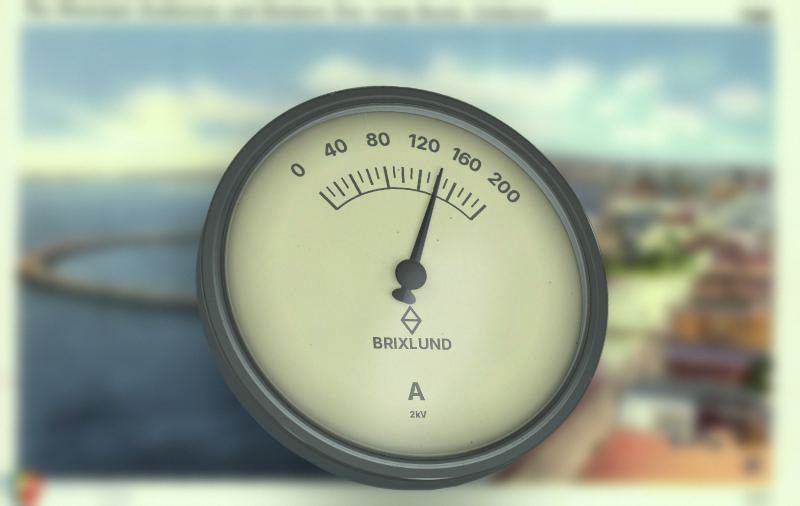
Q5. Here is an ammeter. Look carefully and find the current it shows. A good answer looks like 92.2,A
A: 140,A
